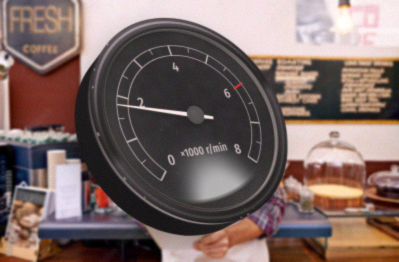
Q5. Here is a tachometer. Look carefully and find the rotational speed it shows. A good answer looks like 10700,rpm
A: 1750,rpm
